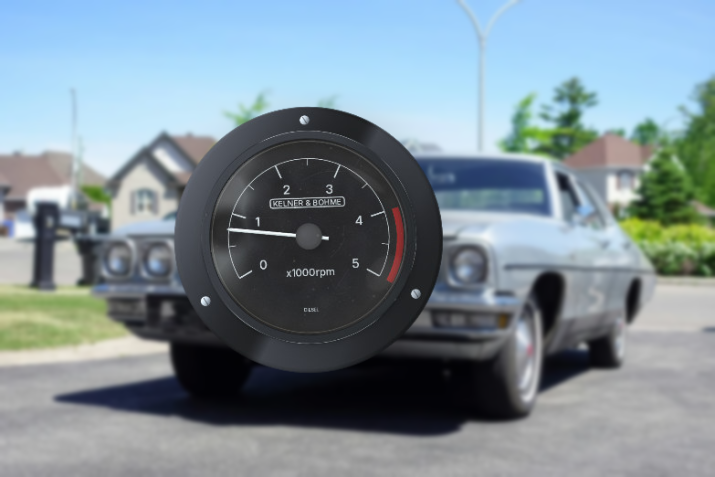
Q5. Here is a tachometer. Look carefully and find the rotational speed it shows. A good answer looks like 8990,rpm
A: 750,rpm
